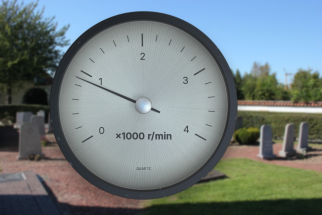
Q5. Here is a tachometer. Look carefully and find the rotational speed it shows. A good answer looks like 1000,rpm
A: 900,rpm
